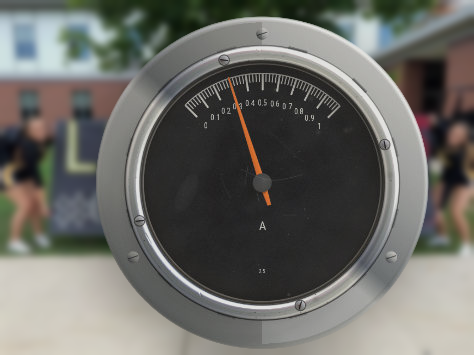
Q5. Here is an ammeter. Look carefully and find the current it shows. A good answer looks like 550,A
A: 0.3,A
